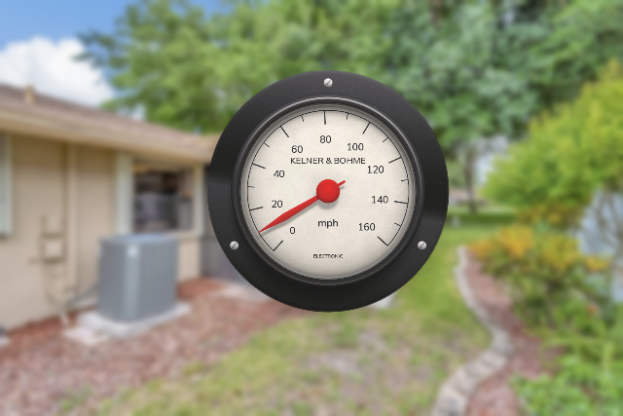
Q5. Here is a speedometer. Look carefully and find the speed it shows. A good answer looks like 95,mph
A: 10,mph
